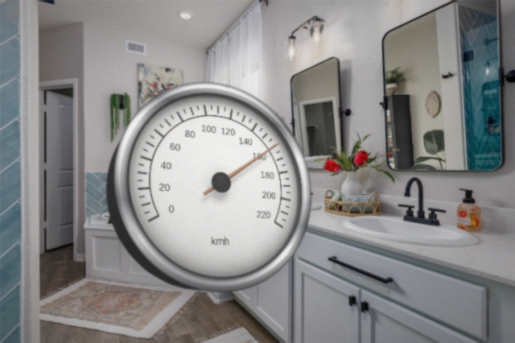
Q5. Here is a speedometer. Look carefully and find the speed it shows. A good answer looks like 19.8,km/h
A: 160,km/h
